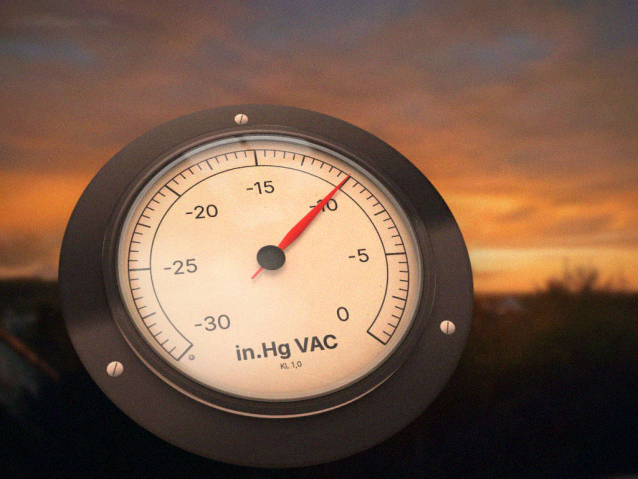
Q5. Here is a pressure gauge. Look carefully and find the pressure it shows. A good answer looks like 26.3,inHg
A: -10,inHg
